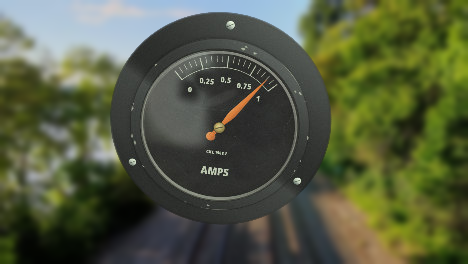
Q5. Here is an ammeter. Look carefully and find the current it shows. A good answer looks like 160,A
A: 0.9,A
